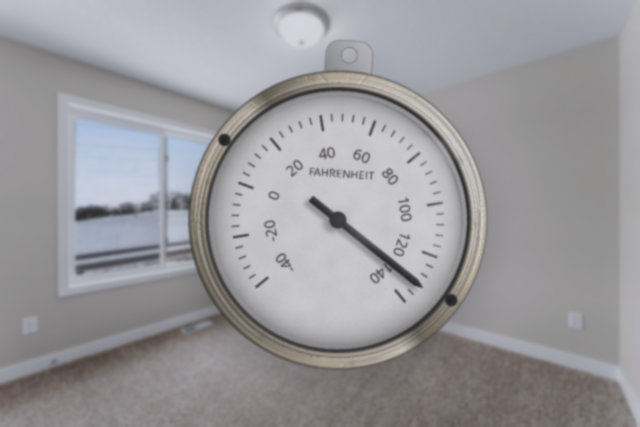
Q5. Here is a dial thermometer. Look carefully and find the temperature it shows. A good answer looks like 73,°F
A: 132,°F
